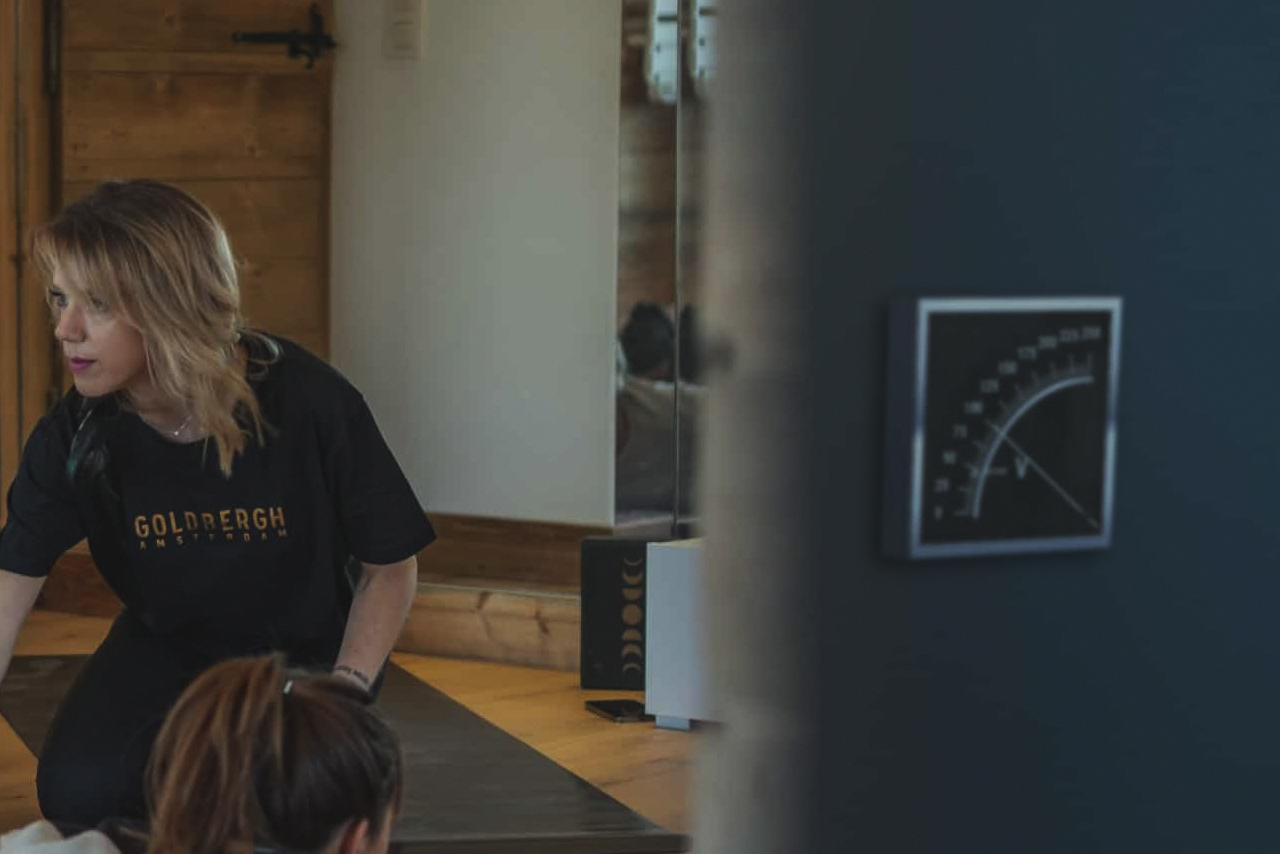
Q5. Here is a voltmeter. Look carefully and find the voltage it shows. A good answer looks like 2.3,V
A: 100,V
